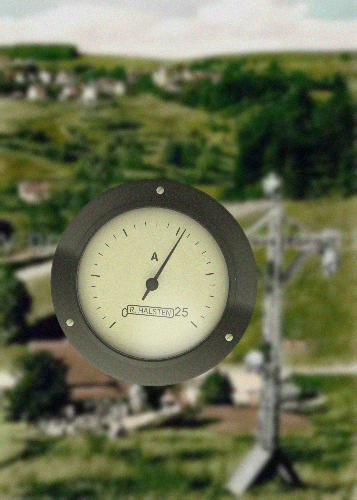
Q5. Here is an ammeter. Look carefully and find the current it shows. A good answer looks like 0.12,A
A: 15.5,A
